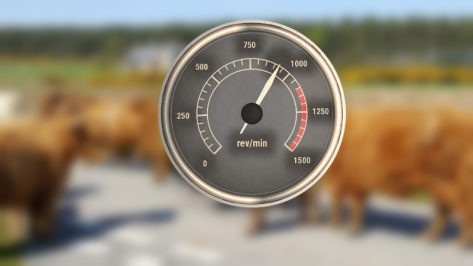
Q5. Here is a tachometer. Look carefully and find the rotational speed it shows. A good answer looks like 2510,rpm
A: 925,rpm
